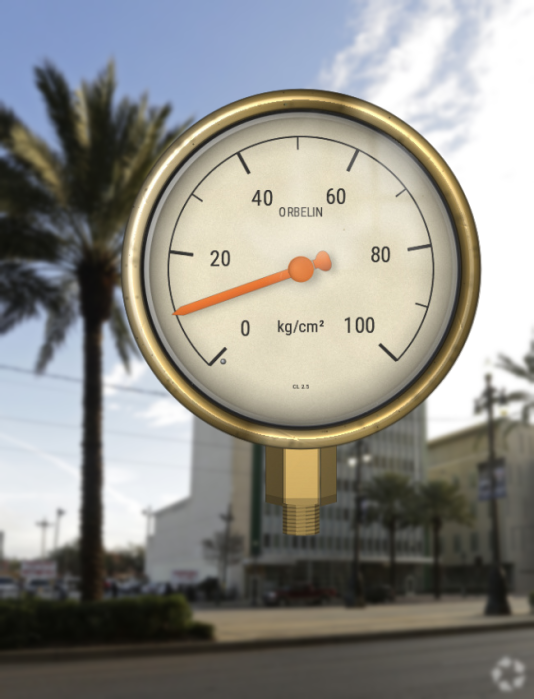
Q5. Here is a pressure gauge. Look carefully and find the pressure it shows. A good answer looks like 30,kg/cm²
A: 10,kg/cm²
